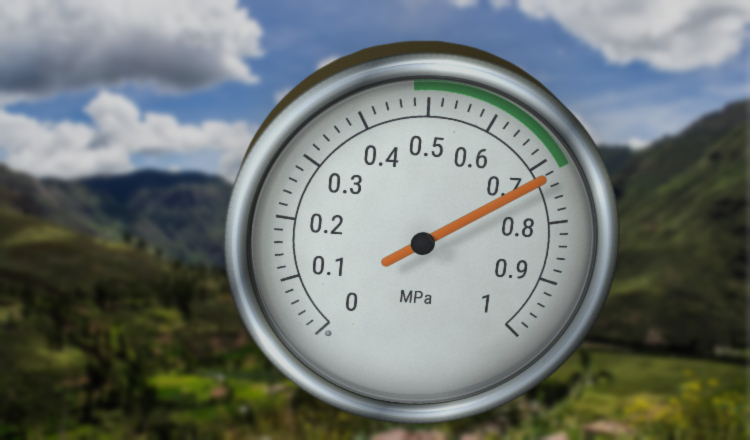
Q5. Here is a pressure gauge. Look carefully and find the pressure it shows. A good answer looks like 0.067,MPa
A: 0.72,MPa
